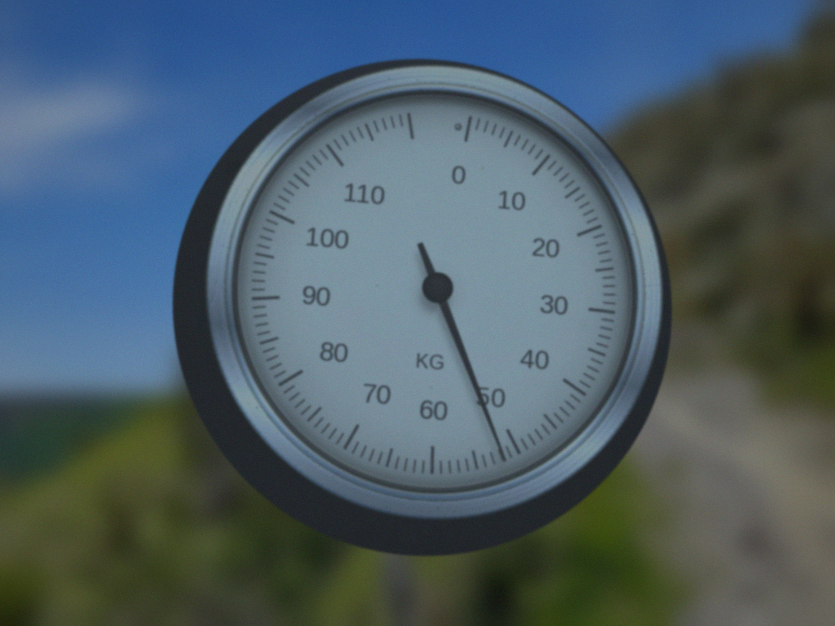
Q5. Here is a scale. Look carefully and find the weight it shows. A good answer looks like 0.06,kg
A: 52,kg
